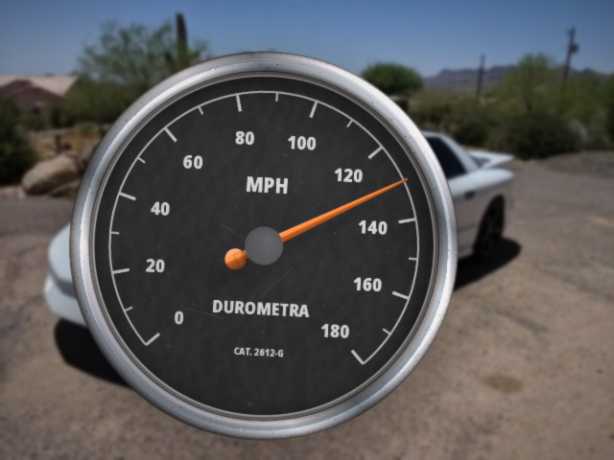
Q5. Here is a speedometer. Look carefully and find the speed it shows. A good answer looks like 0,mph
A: 130,mph
